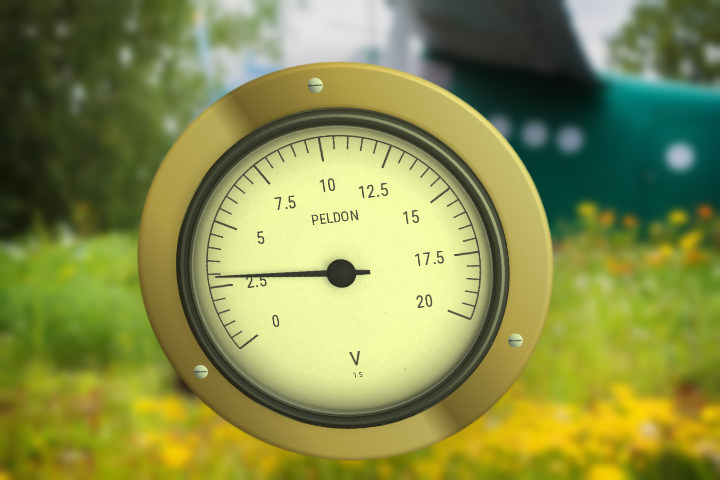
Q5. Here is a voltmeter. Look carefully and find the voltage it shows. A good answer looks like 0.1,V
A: 3,V
